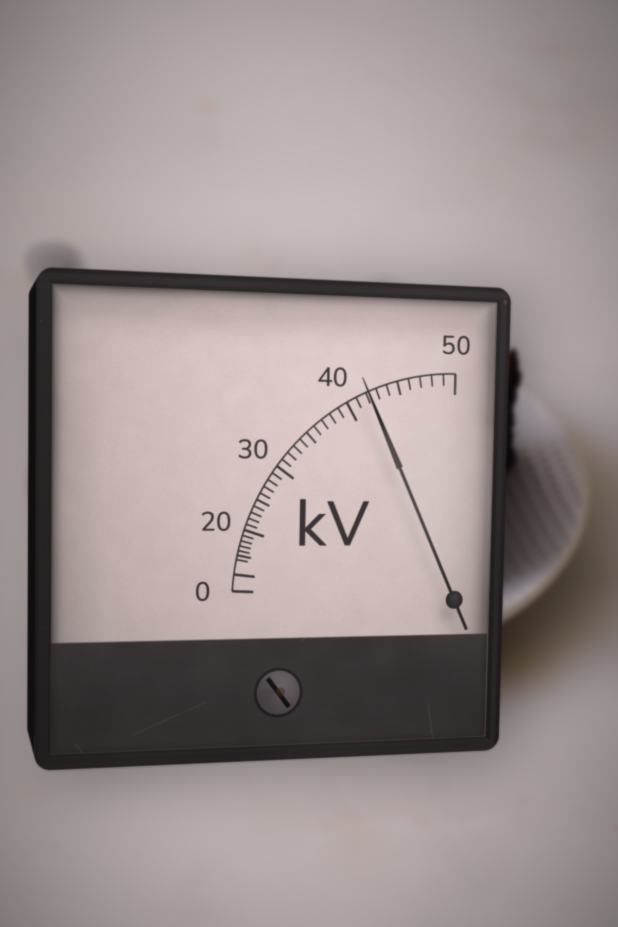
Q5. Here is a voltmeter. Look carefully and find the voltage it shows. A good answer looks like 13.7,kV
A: 42,kV
